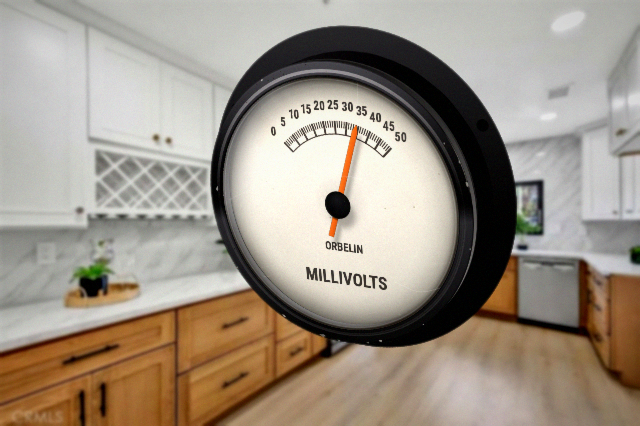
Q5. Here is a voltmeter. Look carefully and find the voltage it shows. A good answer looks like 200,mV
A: 35,mV
